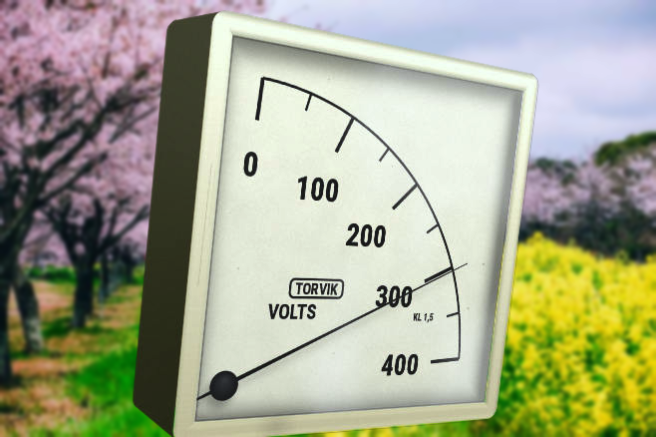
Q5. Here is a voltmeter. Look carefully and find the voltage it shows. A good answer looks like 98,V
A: 300,V
